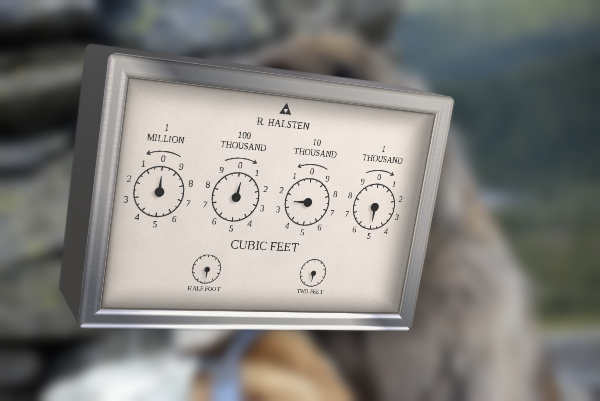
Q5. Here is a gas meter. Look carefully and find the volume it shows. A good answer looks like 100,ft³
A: 2500,ft³
